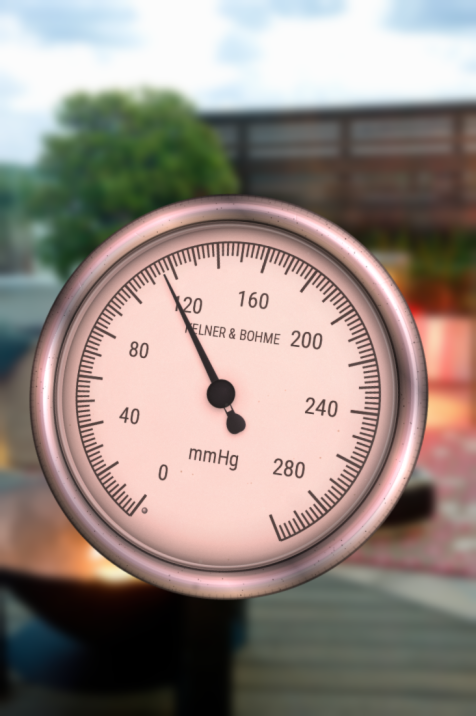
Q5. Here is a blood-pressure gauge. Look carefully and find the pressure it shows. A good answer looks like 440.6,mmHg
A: 116,mmHg
